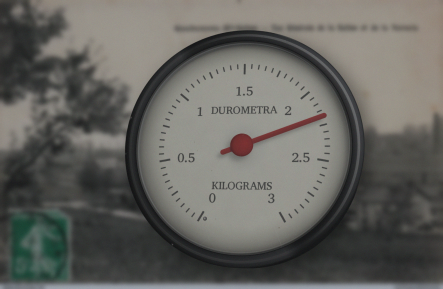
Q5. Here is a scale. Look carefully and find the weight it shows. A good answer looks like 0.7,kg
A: 2.2,kg
